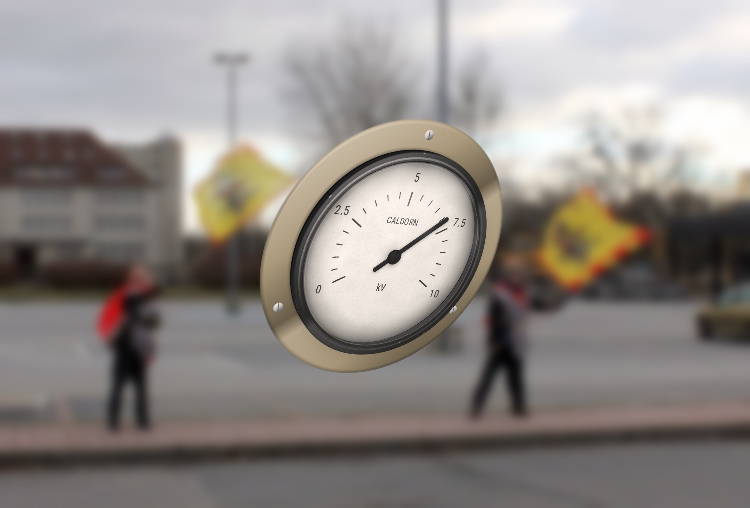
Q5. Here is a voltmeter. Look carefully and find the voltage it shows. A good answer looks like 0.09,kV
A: 7,kV
